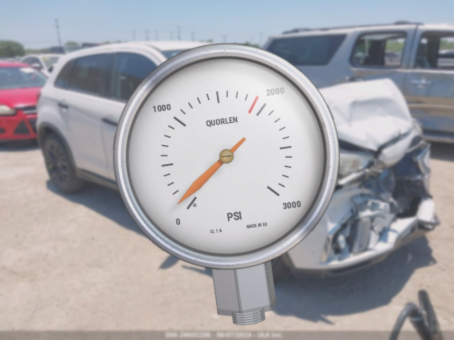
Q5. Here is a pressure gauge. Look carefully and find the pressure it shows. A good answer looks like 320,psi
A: 100,psi
